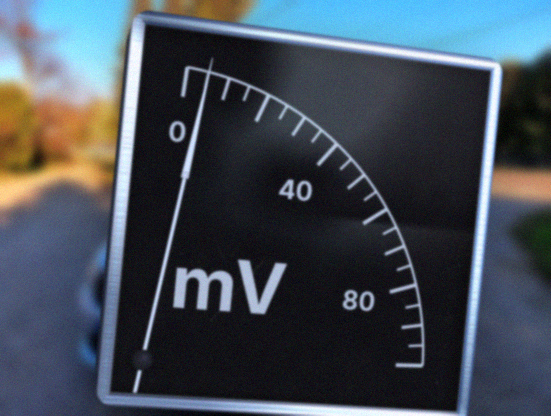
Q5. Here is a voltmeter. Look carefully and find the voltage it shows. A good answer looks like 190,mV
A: 5,mV
